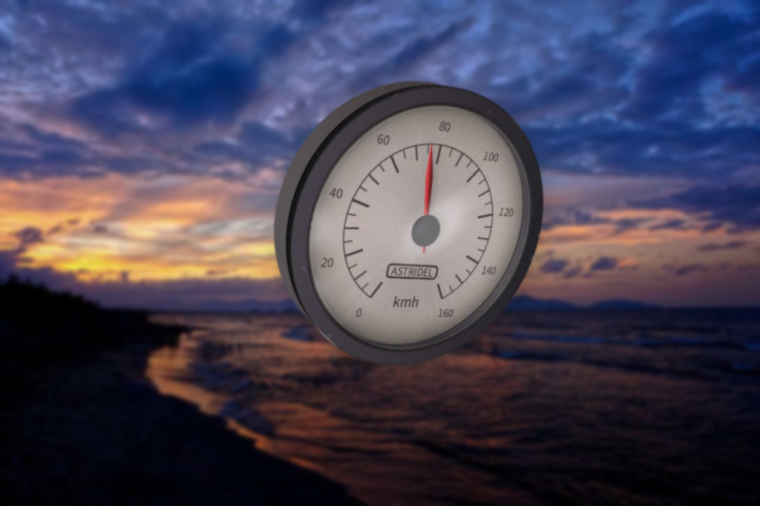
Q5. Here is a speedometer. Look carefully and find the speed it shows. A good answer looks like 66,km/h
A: 75,km/h
